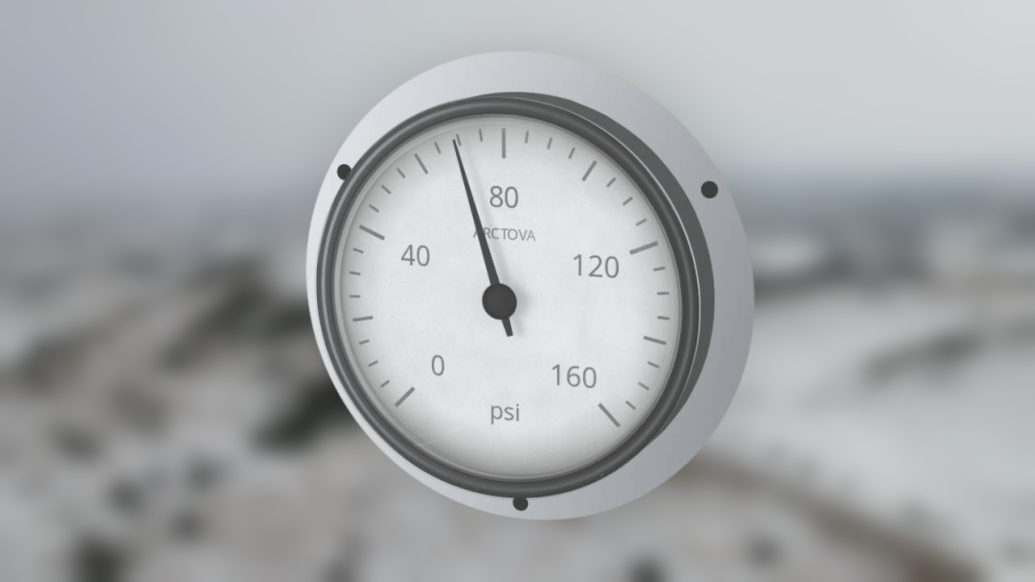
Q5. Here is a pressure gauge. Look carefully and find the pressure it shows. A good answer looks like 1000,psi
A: 70,psi
